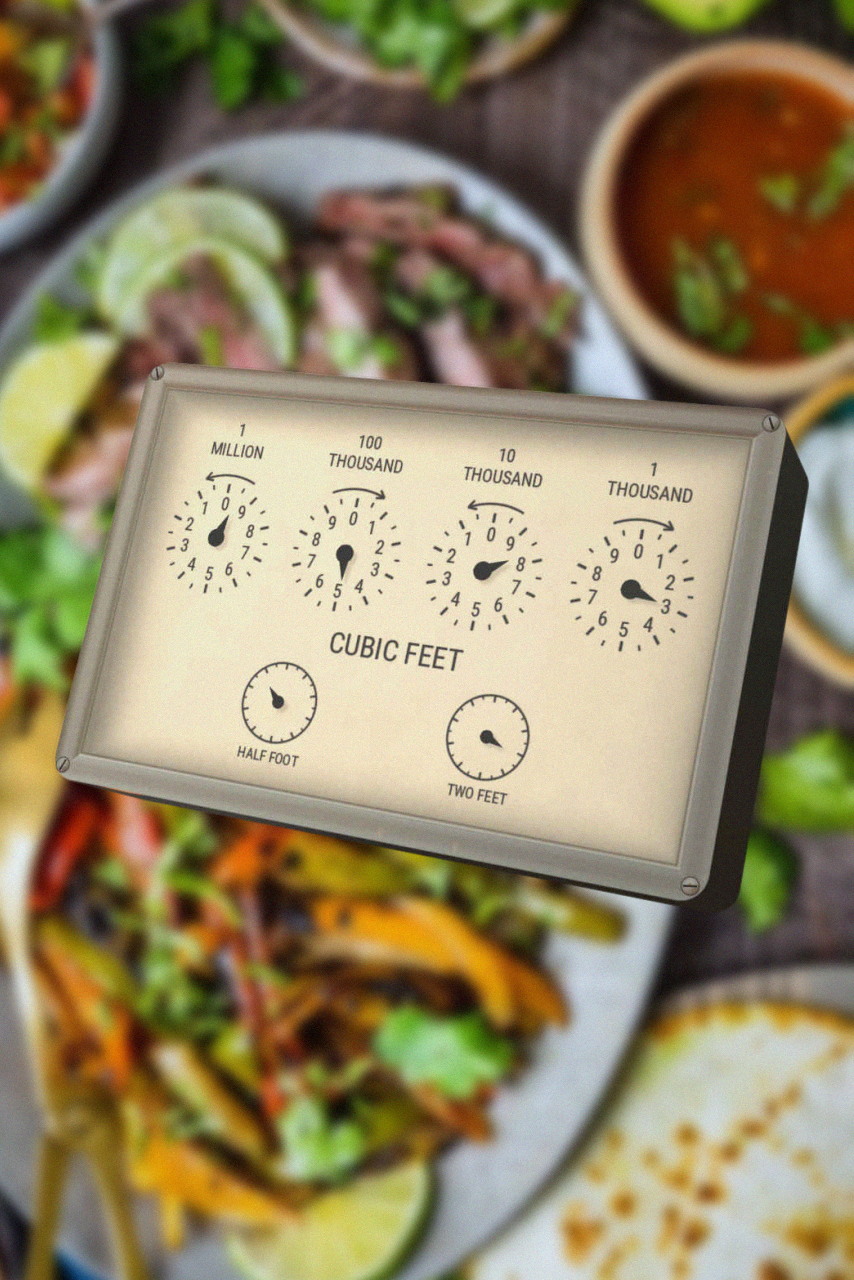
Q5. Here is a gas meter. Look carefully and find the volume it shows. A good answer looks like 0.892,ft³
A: 948300,ft³
